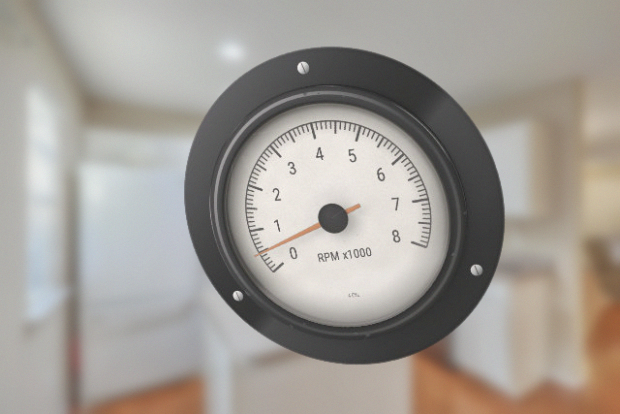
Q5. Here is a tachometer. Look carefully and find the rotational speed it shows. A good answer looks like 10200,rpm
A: 500,rpm
